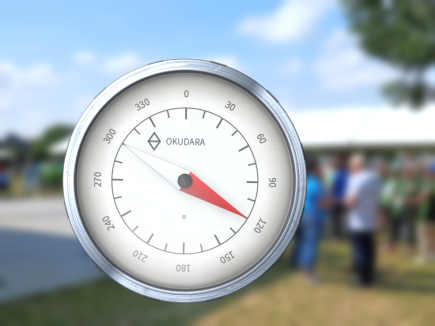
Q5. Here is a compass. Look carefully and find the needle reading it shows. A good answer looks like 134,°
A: 120,°
